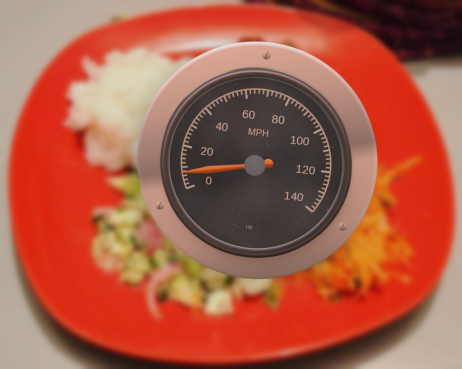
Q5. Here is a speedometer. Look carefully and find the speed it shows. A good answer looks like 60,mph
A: 8,mph
